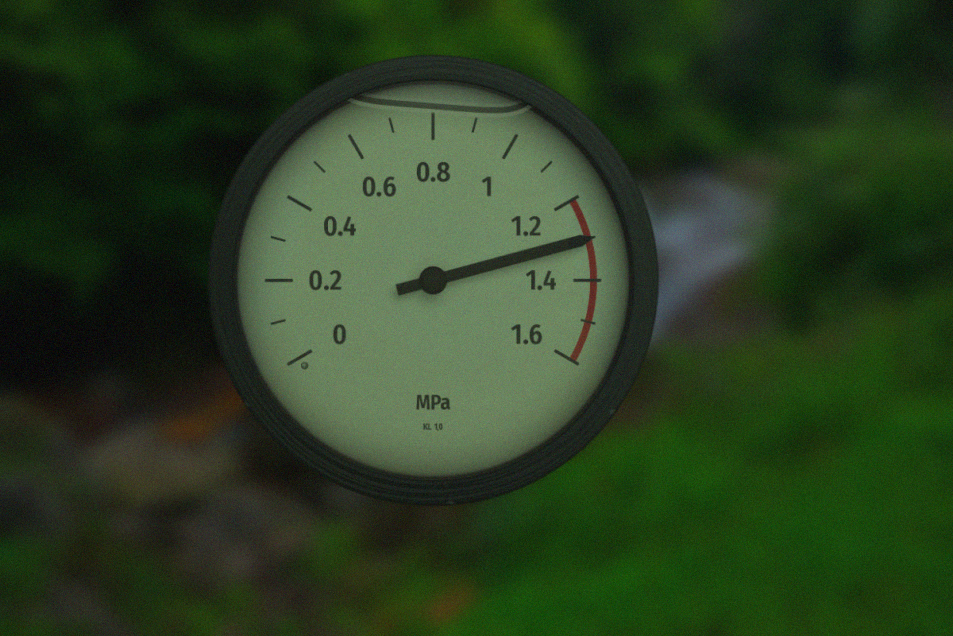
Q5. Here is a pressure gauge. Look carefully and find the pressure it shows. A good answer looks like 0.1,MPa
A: 1.3,MPa
